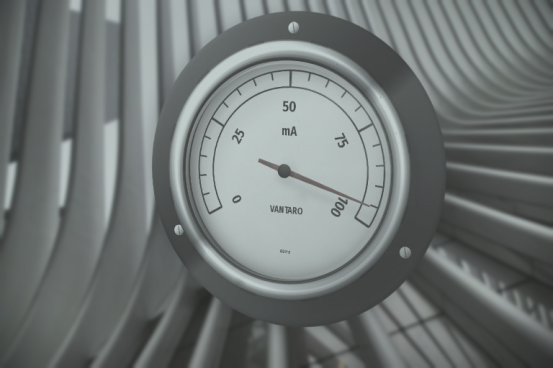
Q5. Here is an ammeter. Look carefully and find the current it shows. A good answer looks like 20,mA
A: 95,mA
